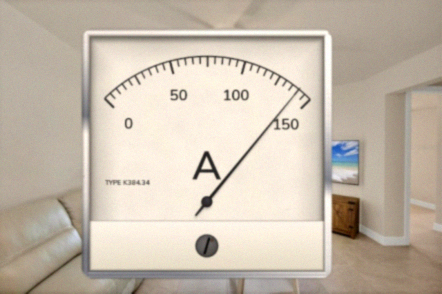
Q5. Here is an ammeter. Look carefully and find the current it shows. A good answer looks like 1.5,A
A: 140,A
